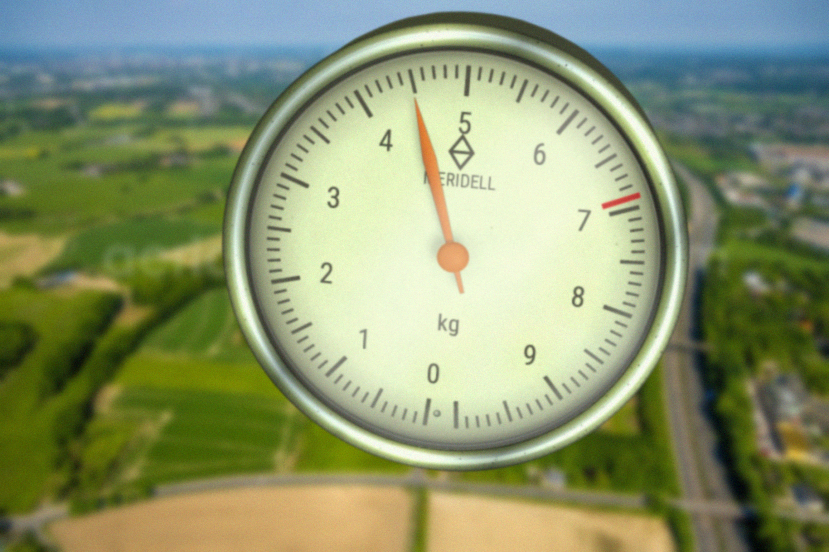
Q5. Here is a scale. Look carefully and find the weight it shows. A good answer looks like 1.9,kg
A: 4.5,kg
